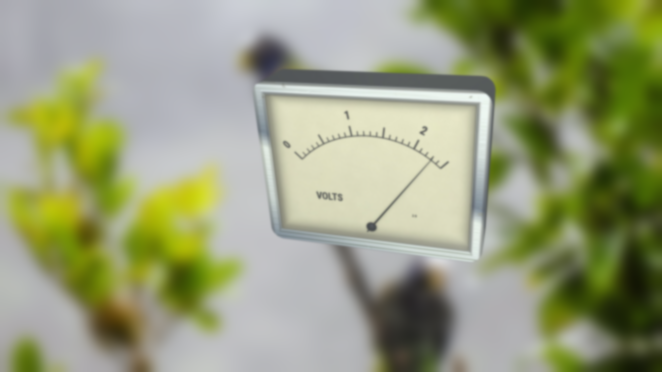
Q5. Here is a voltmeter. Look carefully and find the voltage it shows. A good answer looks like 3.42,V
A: 2.3,V
